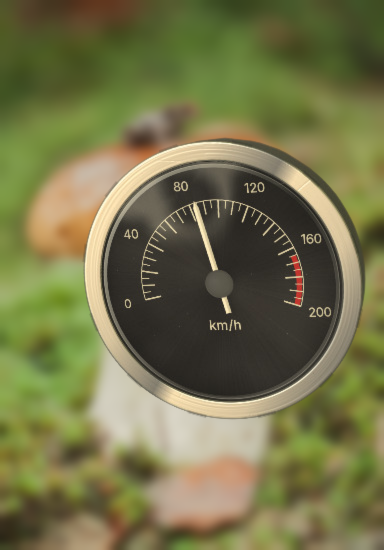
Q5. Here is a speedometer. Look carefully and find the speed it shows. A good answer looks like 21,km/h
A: 85,km/h
